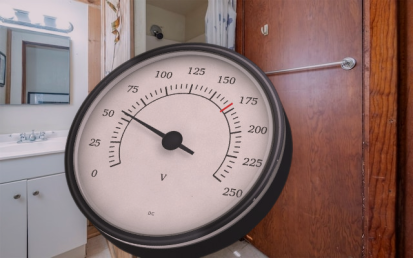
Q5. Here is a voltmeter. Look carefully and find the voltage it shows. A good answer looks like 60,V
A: 55,V
